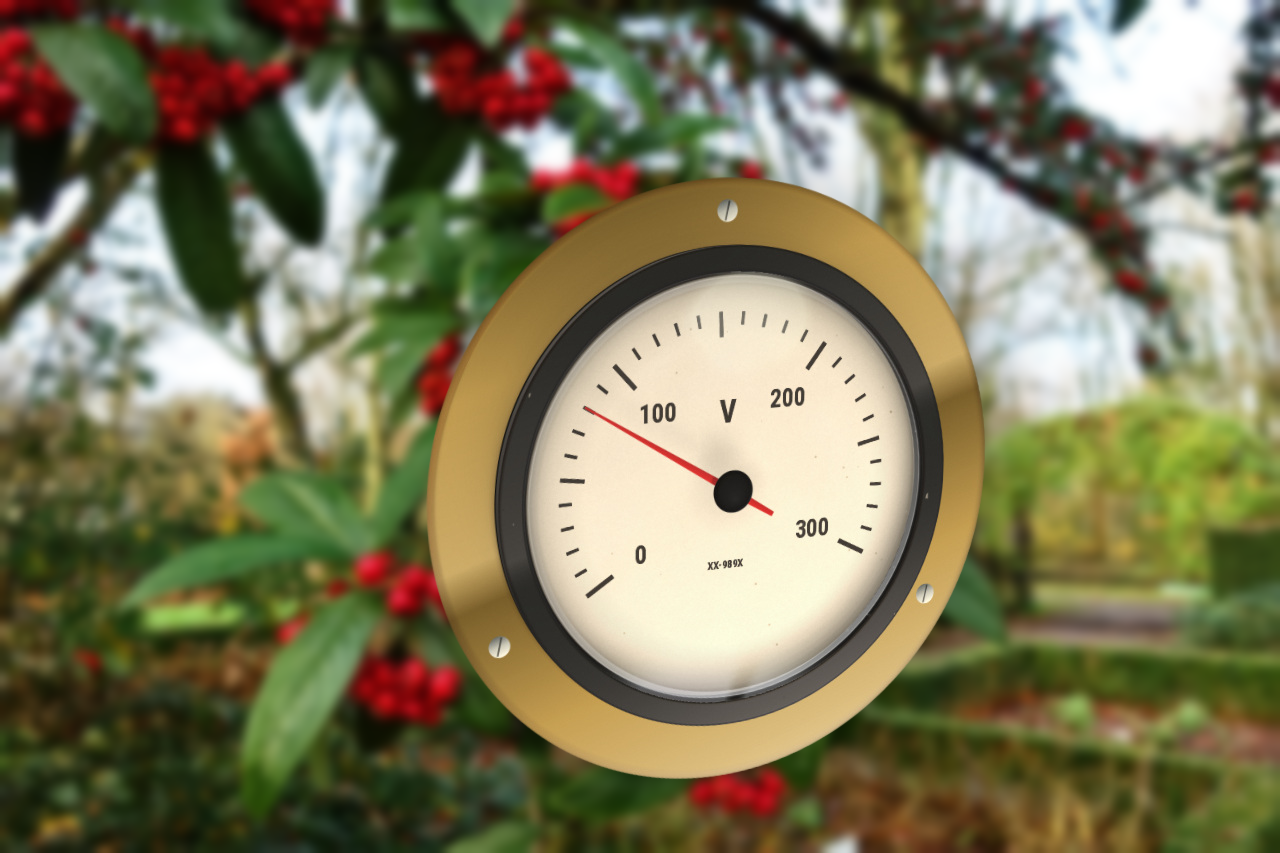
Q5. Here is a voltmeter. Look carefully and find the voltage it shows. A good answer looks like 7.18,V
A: 80,V
